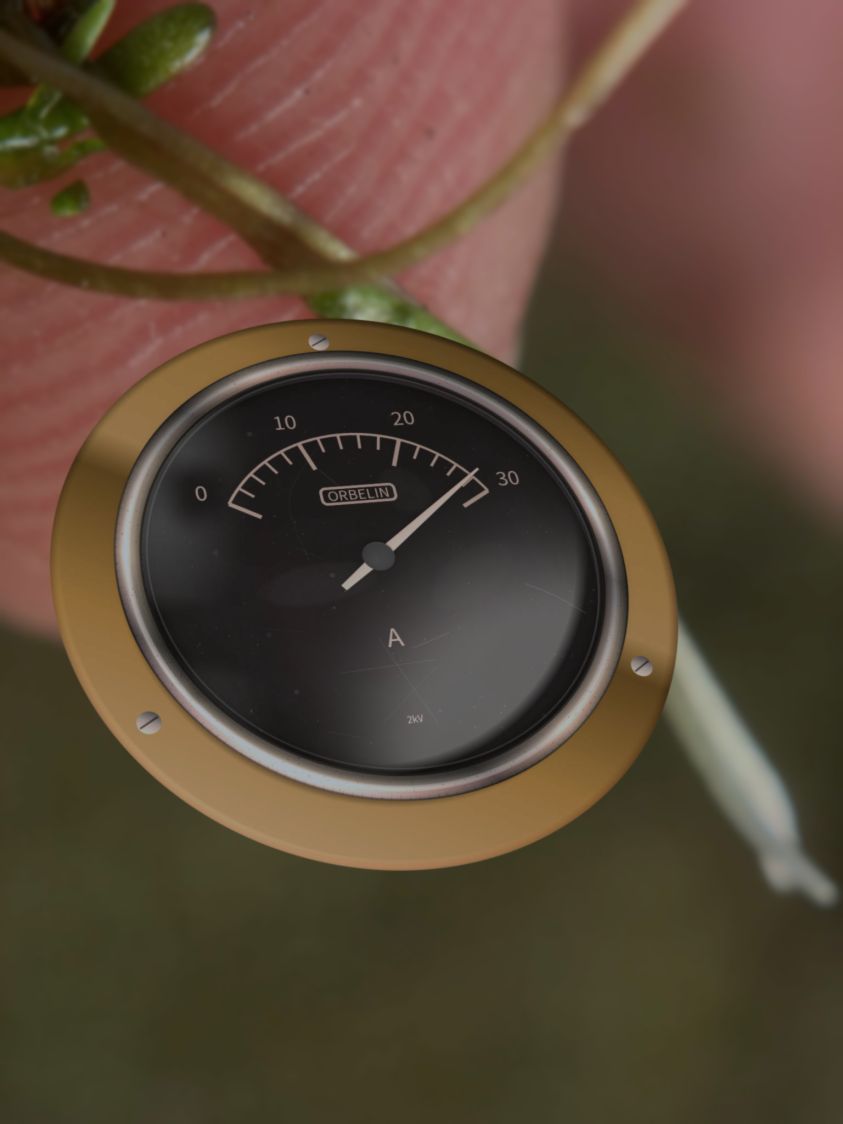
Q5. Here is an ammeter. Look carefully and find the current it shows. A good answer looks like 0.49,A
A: 28,A
